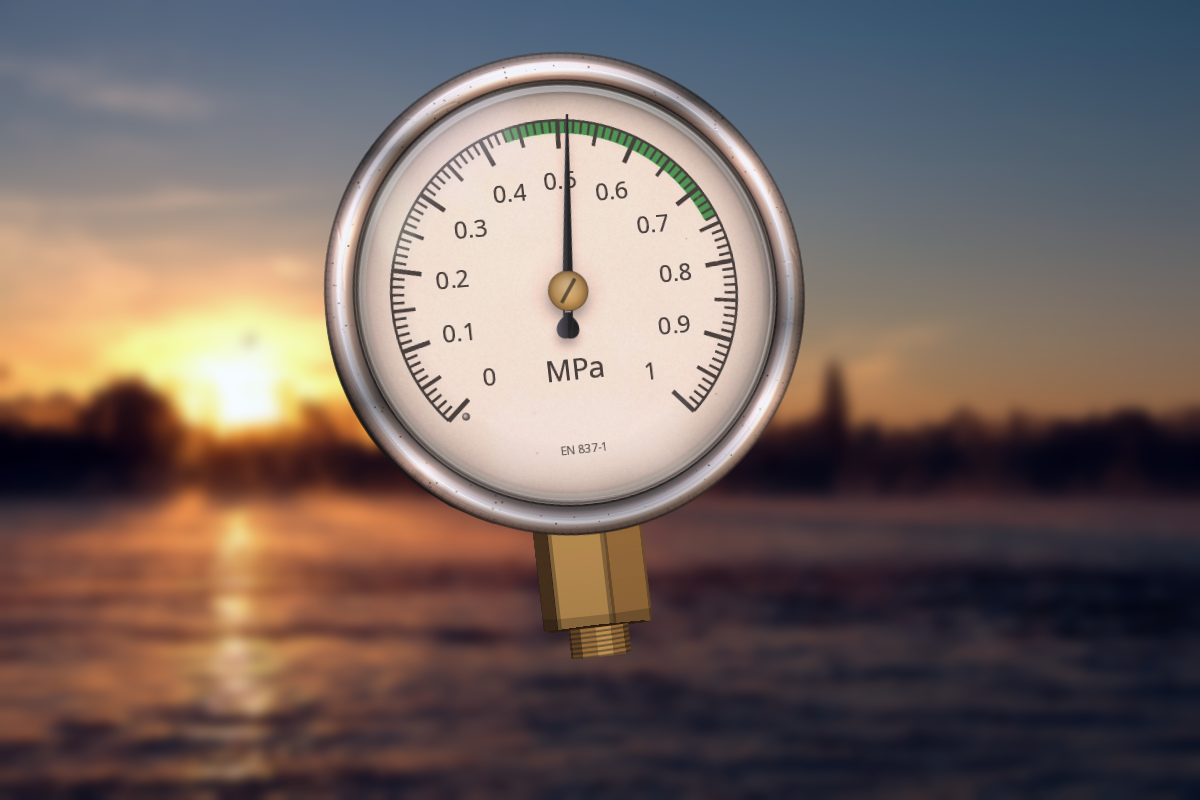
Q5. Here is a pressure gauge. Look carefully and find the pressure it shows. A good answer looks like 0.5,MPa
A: 0.51,MPa
